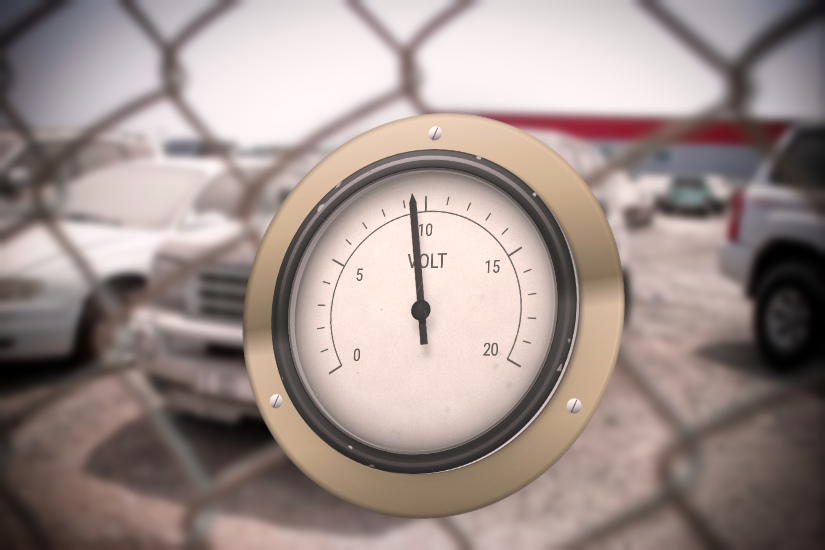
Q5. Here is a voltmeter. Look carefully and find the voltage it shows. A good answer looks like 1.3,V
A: 9.5,V
